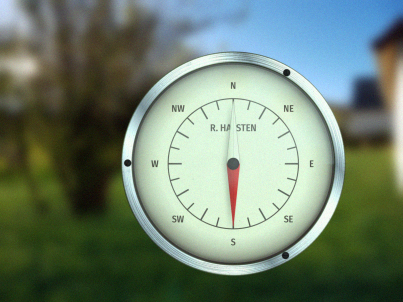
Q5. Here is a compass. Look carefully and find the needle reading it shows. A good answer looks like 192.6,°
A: 180,°
